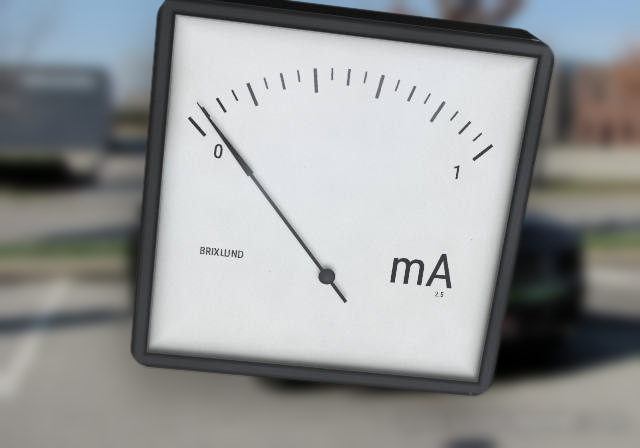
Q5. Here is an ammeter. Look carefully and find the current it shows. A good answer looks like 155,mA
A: 0.05,mA
